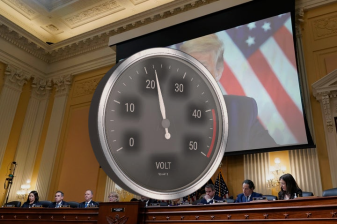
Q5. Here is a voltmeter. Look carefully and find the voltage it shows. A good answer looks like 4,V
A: 22,V
